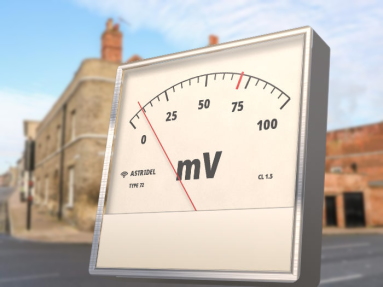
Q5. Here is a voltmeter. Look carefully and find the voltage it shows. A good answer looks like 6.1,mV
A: 10,mV
